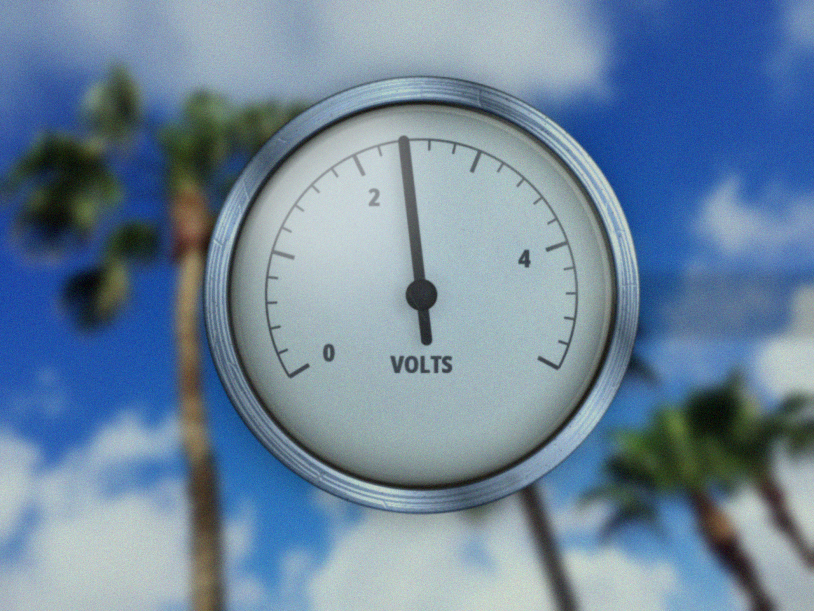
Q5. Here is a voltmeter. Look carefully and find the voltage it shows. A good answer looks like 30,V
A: 2.4,V
